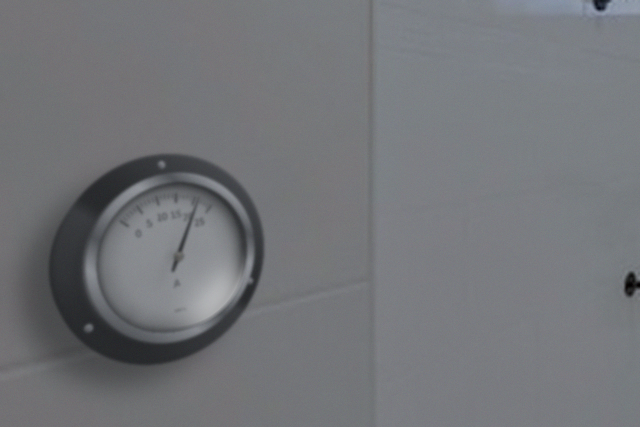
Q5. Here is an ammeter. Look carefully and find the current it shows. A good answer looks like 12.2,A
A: 20,A
